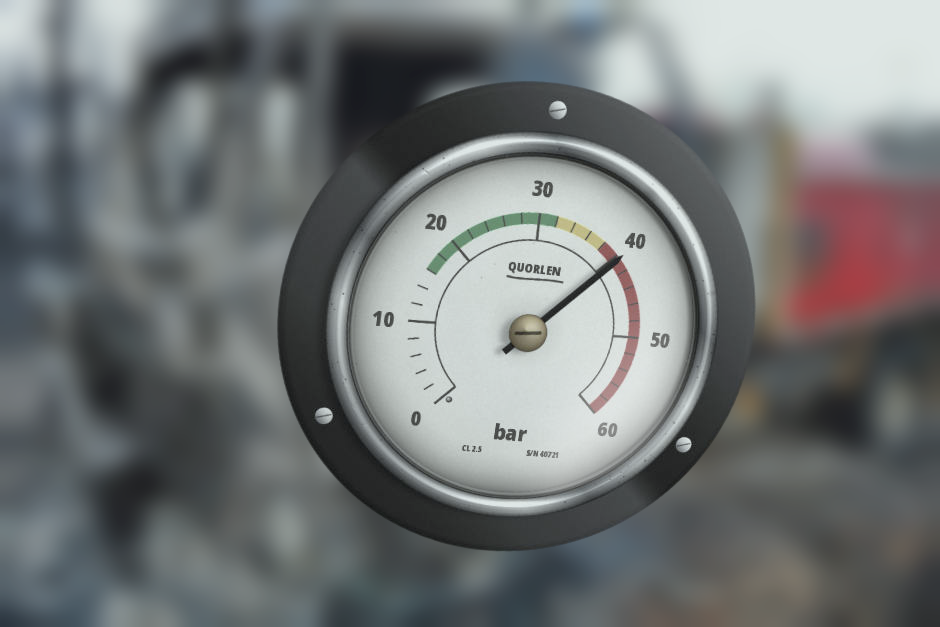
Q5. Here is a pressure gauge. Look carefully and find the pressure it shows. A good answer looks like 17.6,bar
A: 40,bar
